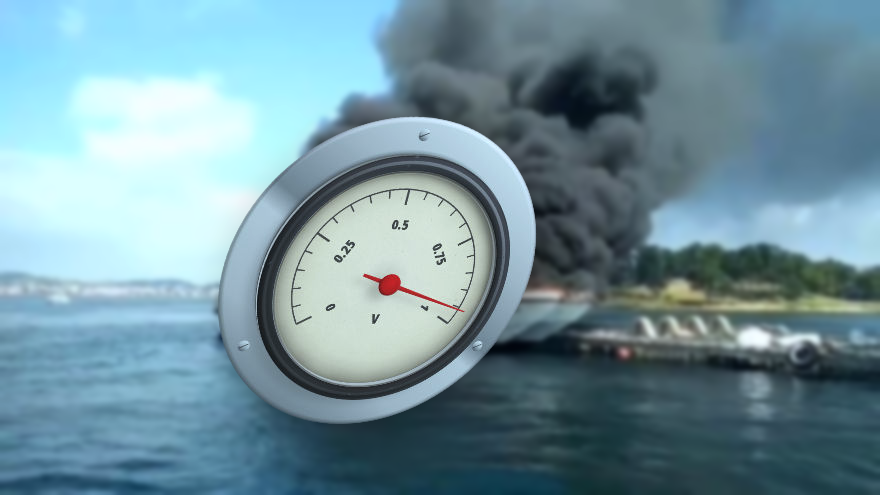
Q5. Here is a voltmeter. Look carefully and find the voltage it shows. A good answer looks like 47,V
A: 0.95,V
